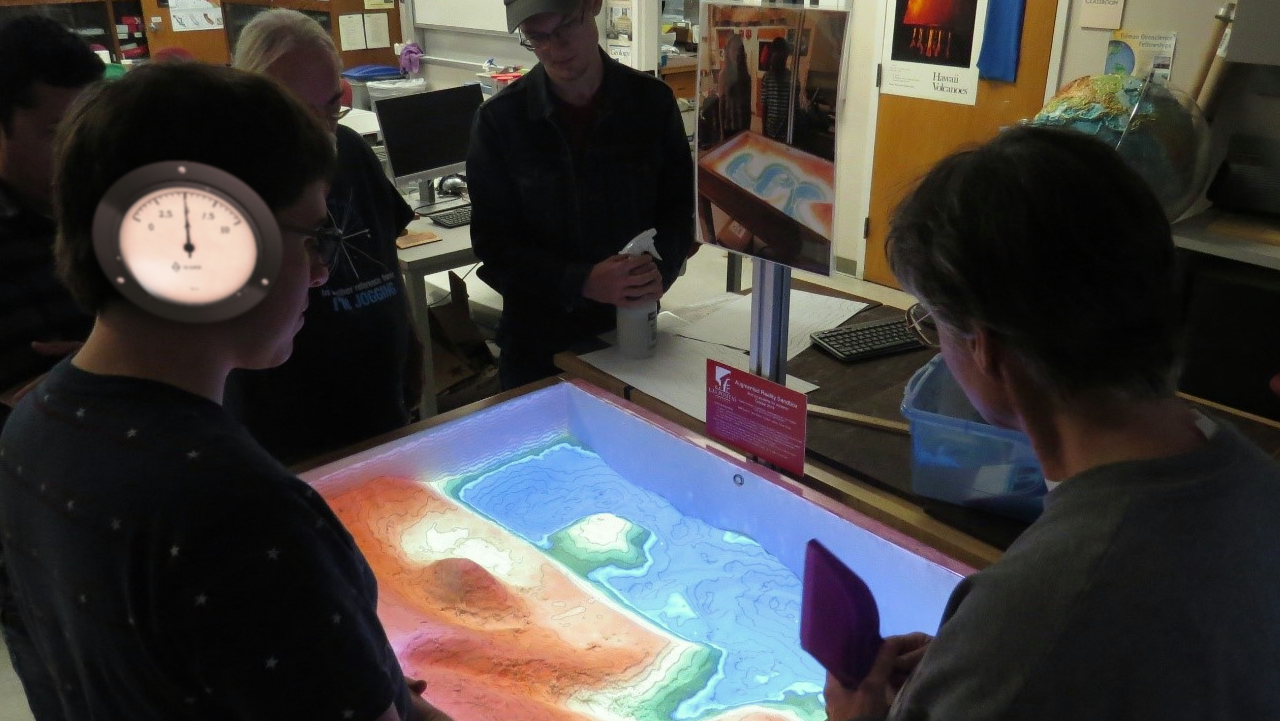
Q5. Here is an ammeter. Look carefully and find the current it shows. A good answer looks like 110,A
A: 5,A
